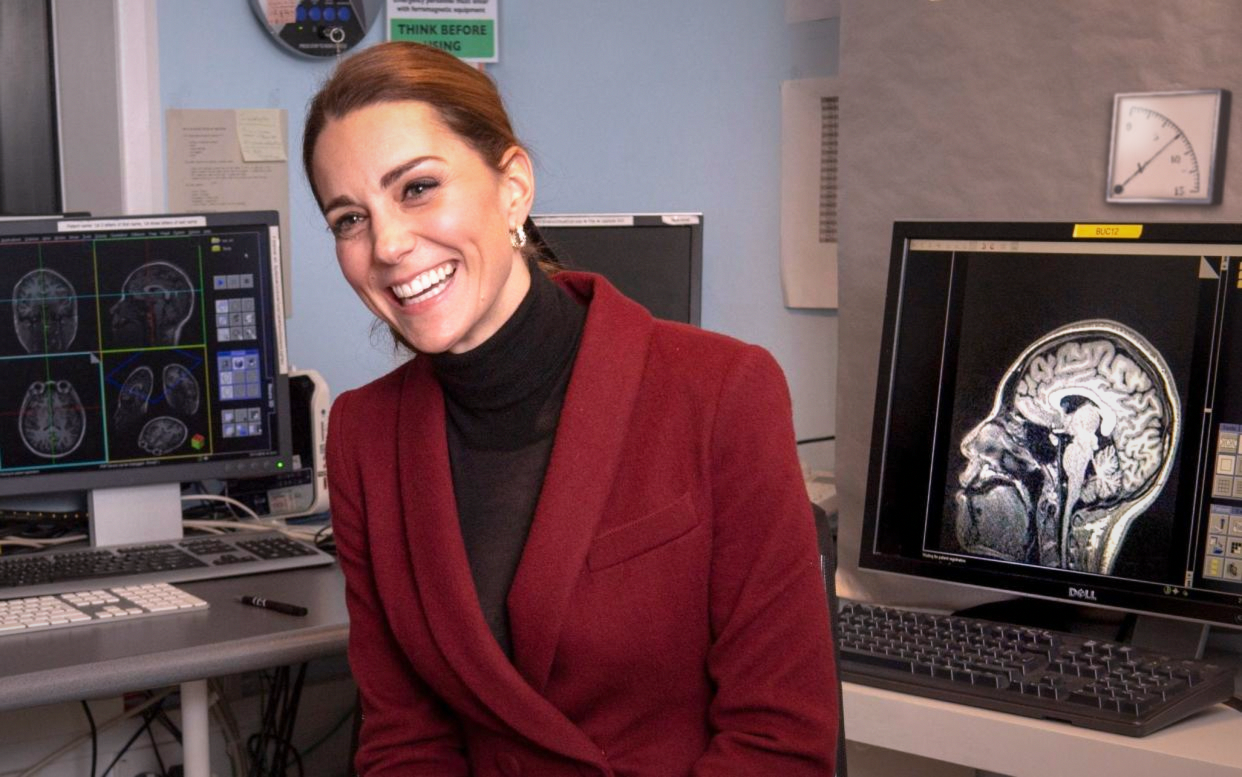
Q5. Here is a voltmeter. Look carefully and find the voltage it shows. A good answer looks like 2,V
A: 7.5,V
